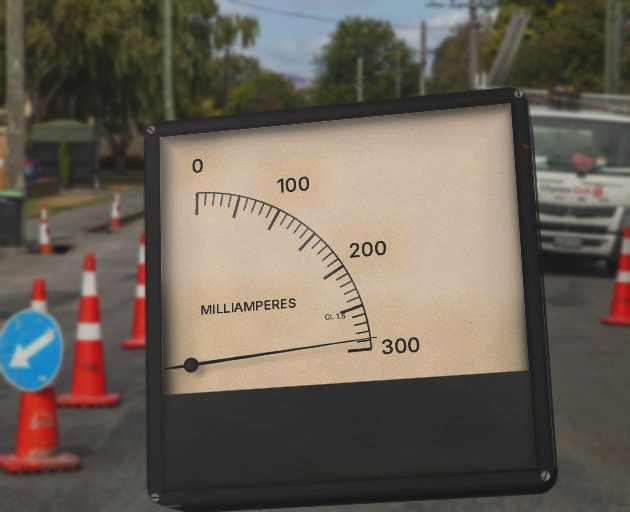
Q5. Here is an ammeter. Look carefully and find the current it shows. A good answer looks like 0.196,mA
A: 290,mA
